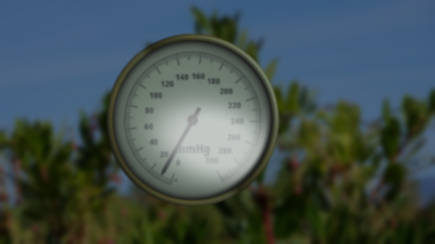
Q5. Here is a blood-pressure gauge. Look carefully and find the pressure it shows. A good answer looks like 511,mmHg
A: 10,mmHg
